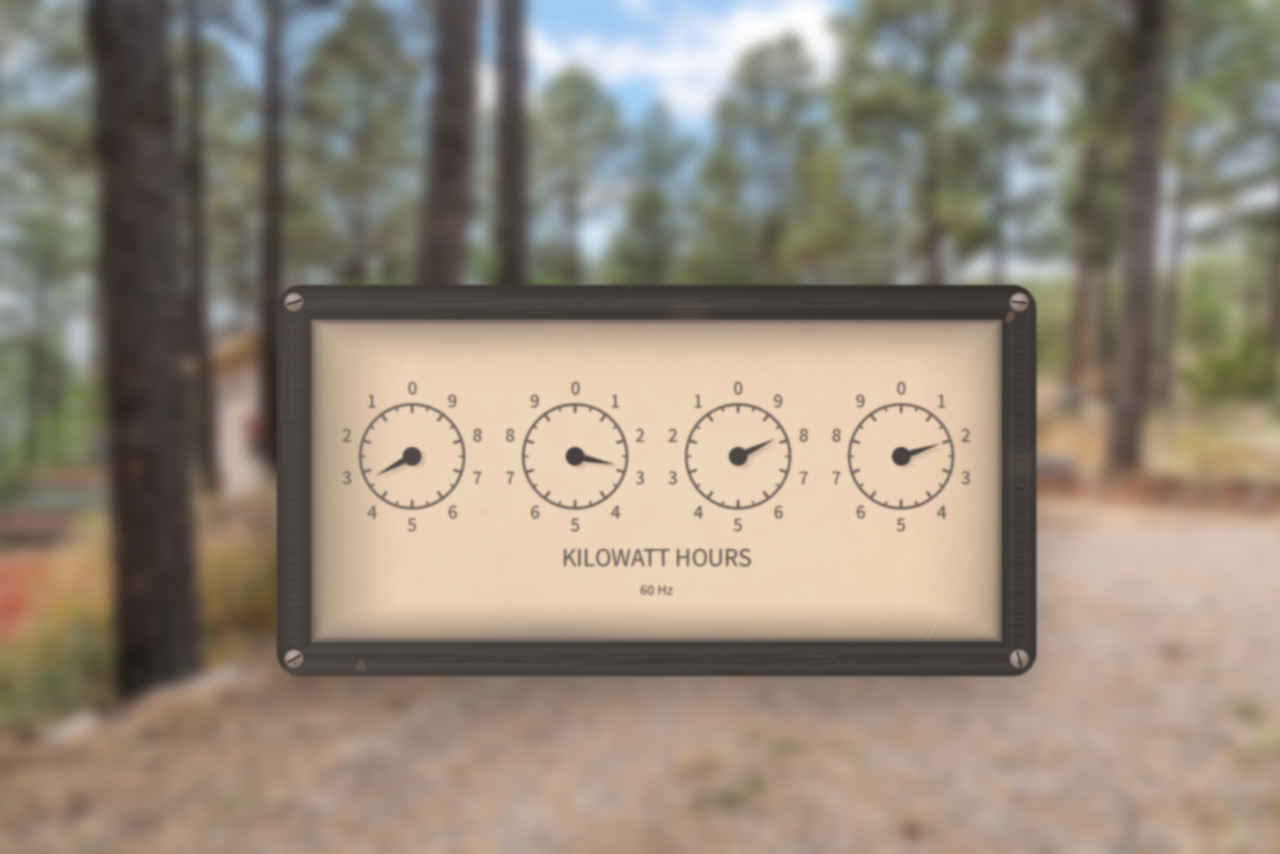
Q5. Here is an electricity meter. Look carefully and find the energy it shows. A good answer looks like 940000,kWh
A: 3282,kWh
